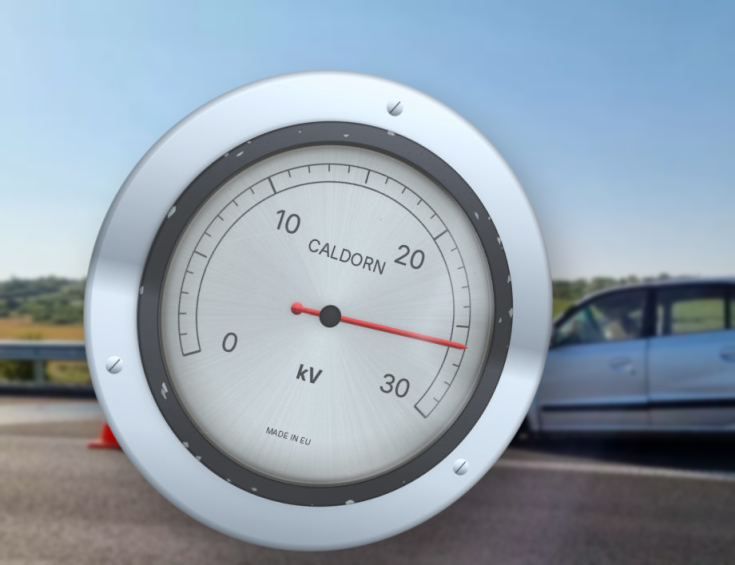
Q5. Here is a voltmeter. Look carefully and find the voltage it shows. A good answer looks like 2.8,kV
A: 26,kV
